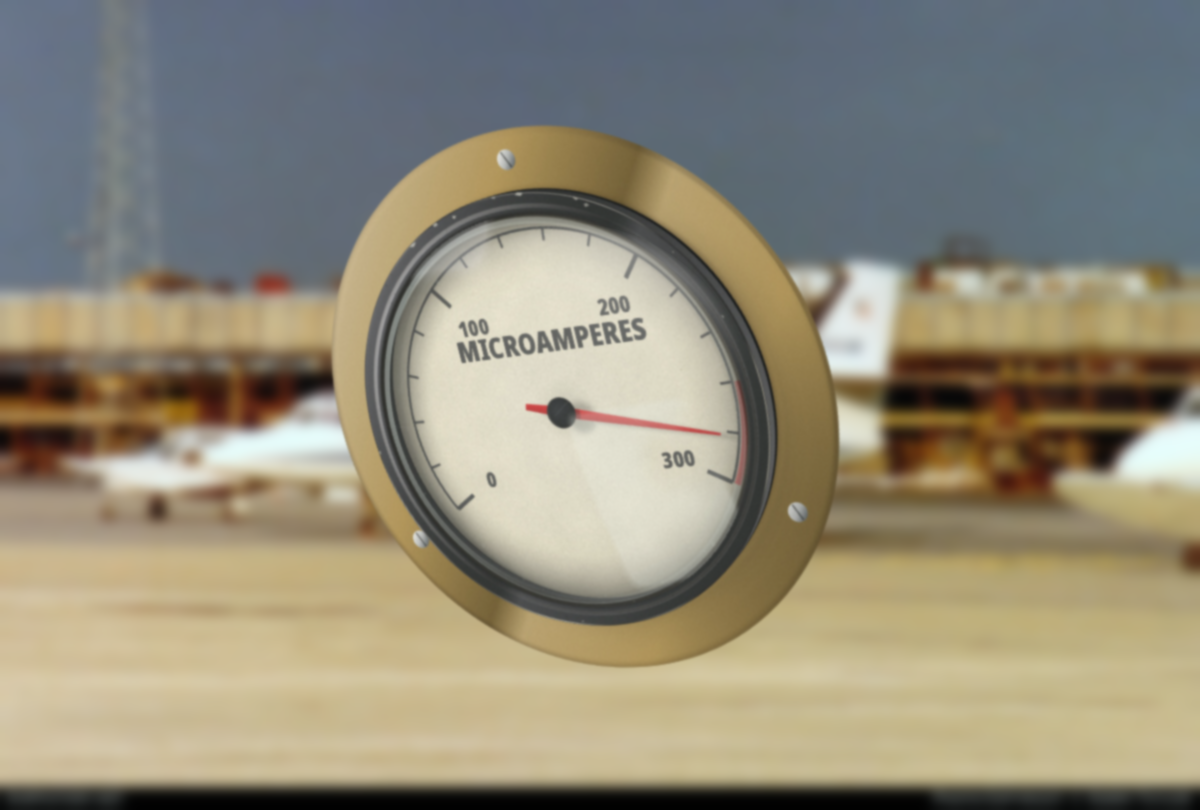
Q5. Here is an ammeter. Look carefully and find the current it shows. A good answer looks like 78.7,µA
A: 280,µA
